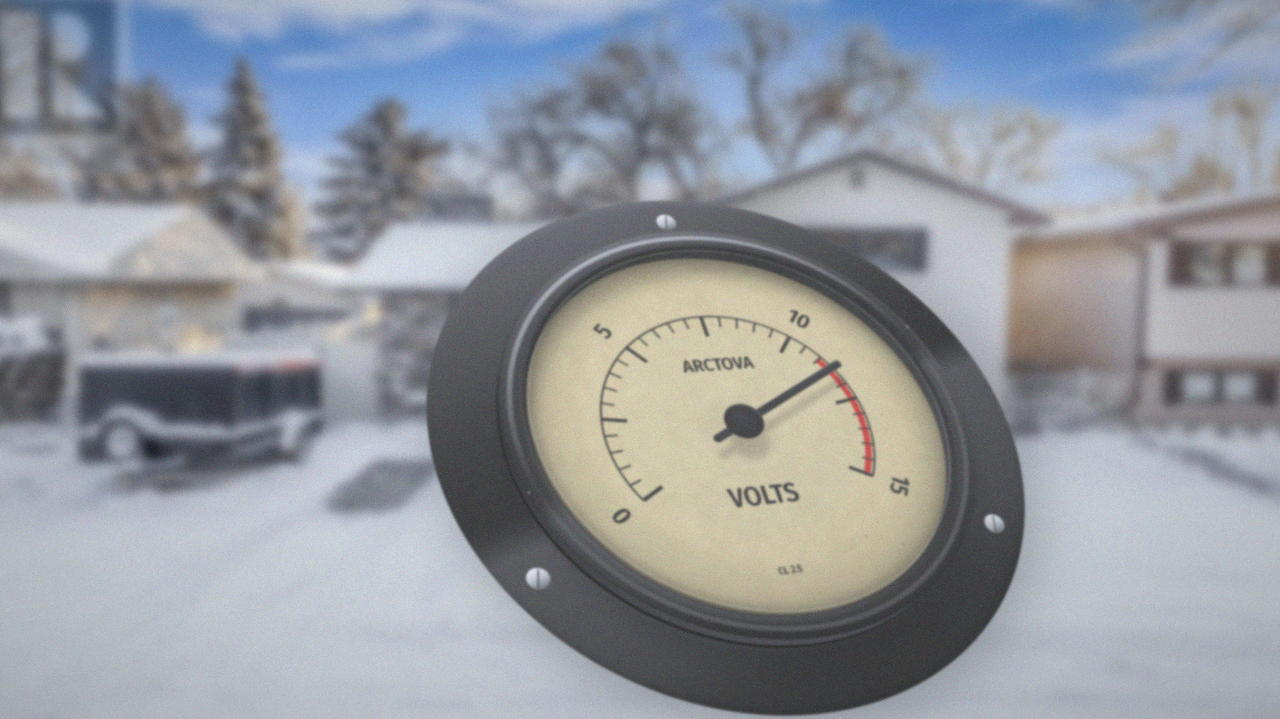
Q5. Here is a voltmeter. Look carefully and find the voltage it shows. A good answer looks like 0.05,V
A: 11.5,V
